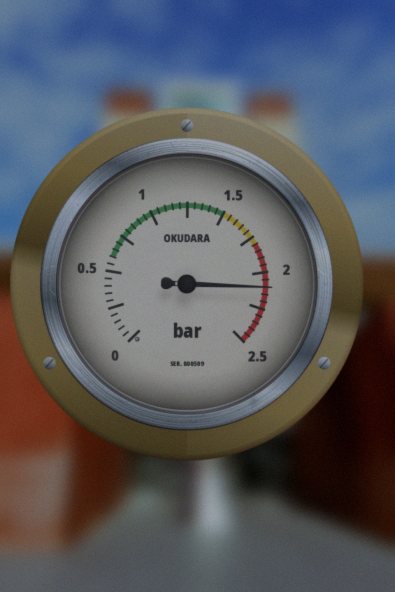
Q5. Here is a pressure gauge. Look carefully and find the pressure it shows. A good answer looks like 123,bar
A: 2.1,bar
